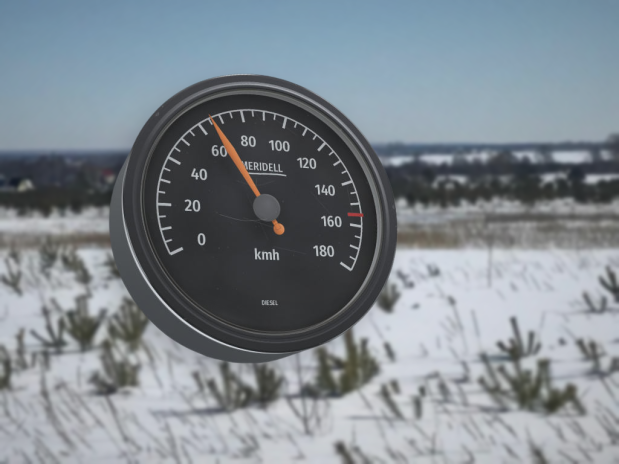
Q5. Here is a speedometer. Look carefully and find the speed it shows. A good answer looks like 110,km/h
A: 65,km/h
